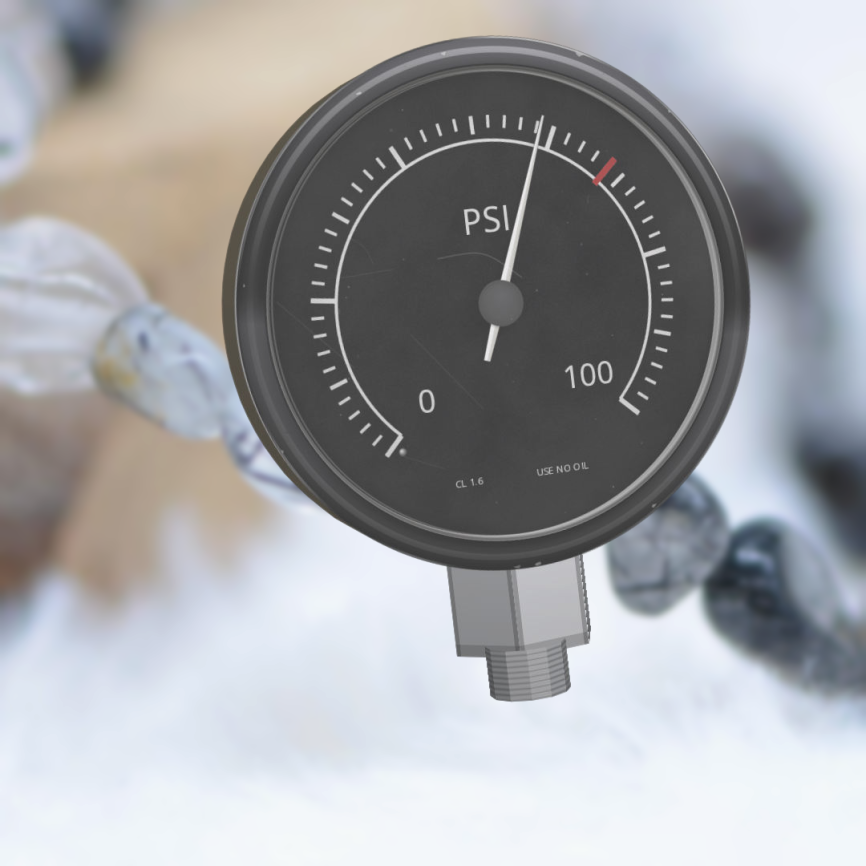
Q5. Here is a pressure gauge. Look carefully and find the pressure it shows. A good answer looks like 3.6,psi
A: 58,psi
